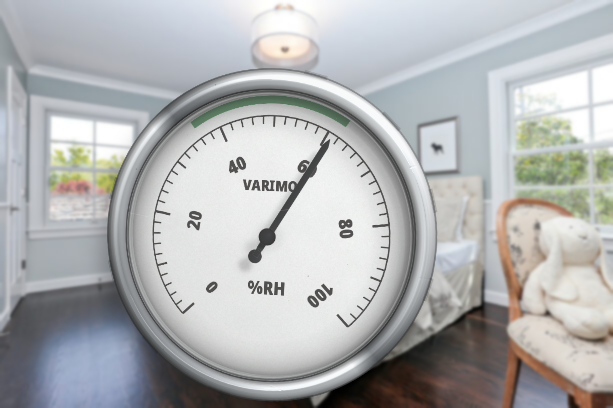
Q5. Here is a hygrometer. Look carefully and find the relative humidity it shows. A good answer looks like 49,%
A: 61,%
